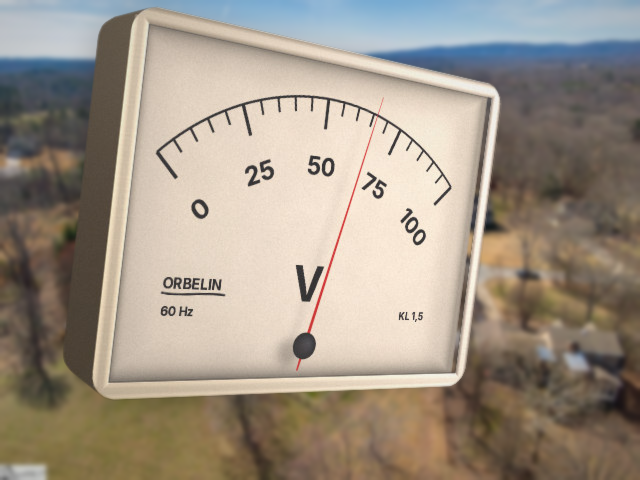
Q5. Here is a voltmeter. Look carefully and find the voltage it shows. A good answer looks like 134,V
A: 65,V
